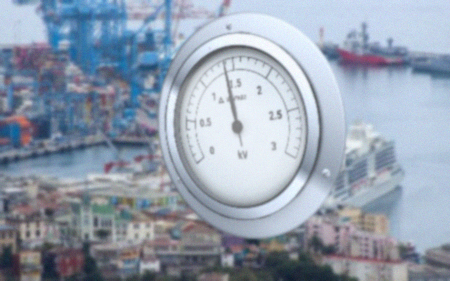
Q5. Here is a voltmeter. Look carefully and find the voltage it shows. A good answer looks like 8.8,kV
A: 1.4,kV
